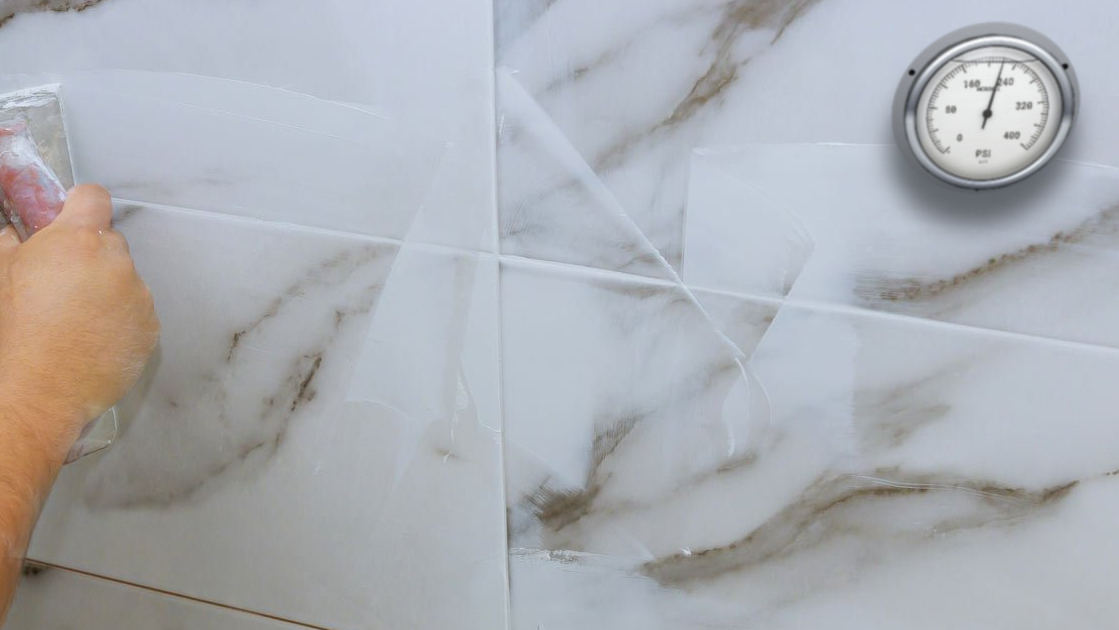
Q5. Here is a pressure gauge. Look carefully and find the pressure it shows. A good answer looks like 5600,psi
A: 220,psi
